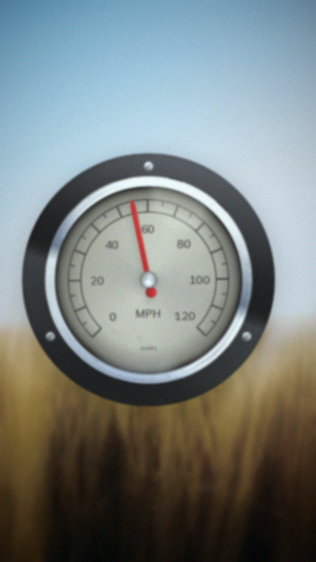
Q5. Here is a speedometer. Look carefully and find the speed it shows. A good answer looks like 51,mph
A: 55,mph
